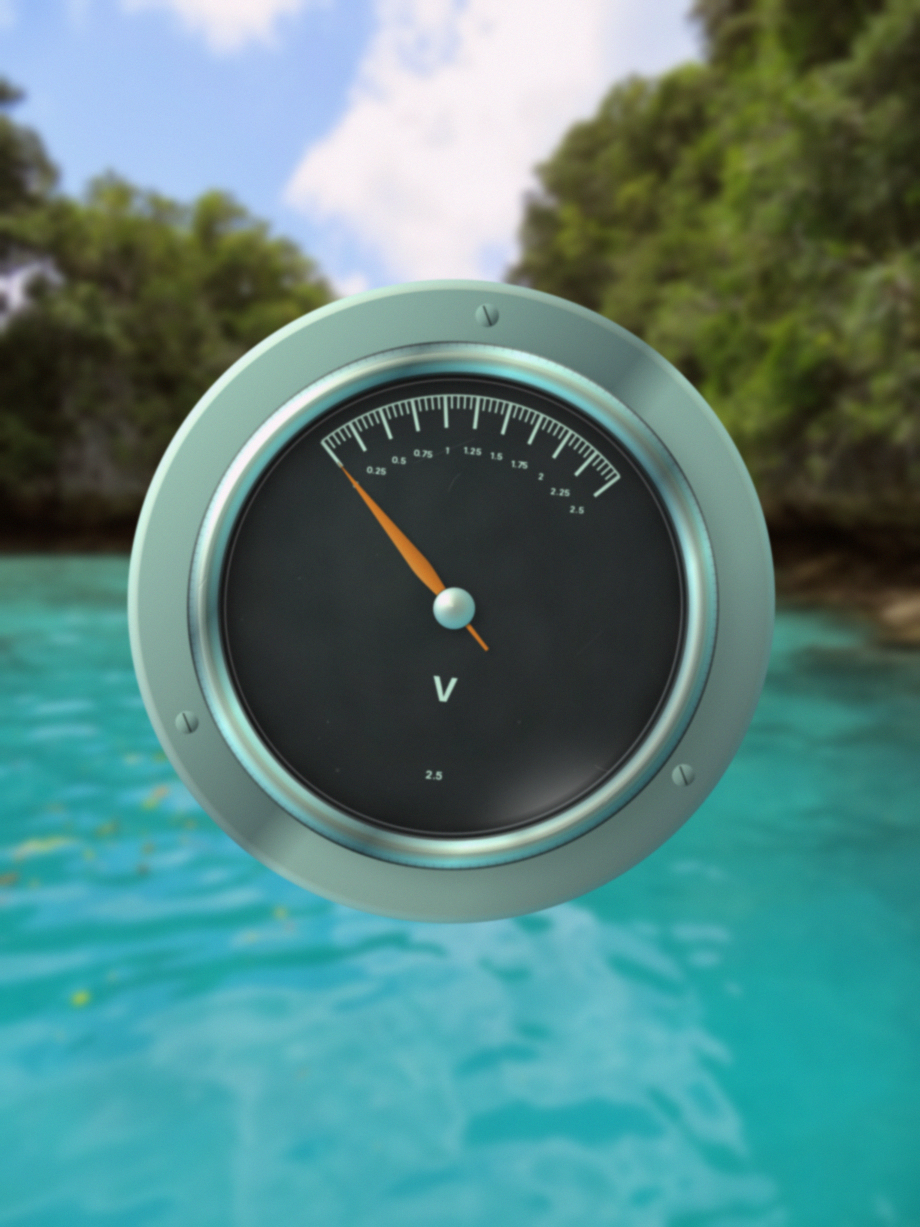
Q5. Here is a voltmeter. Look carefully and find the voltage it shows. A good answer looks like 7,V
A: 0,V
